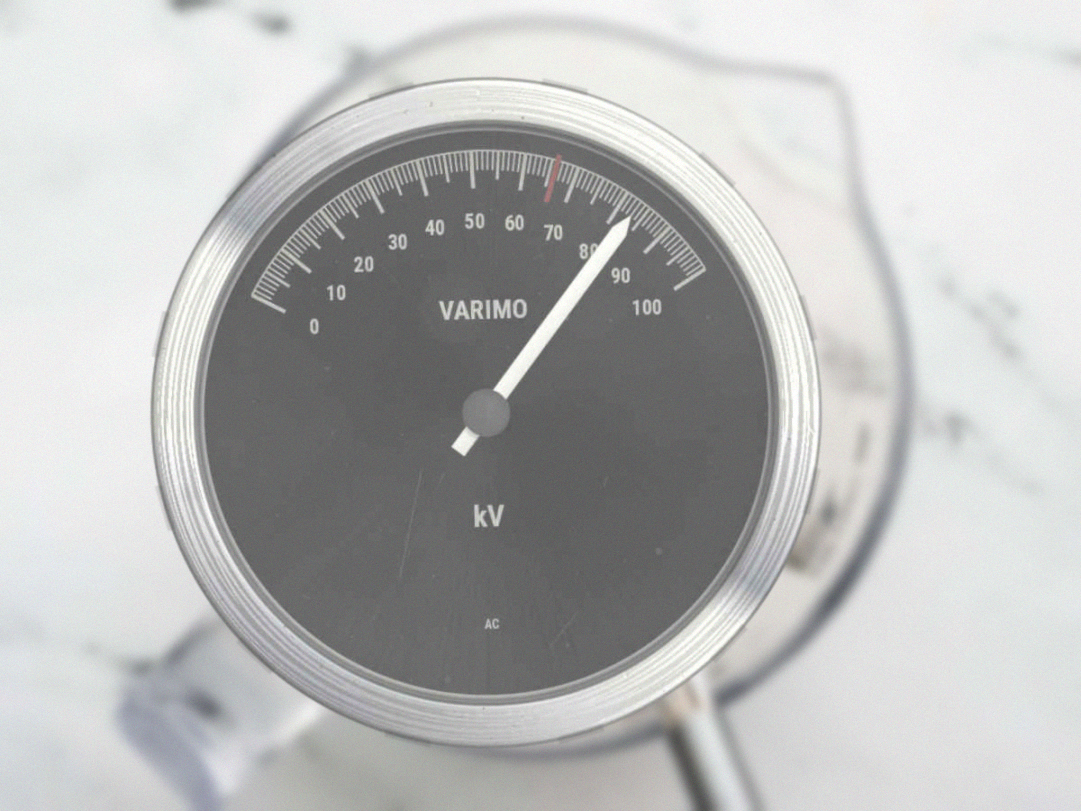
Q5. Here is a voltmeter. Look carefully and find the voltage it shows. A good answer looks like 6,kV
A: 83,kV
